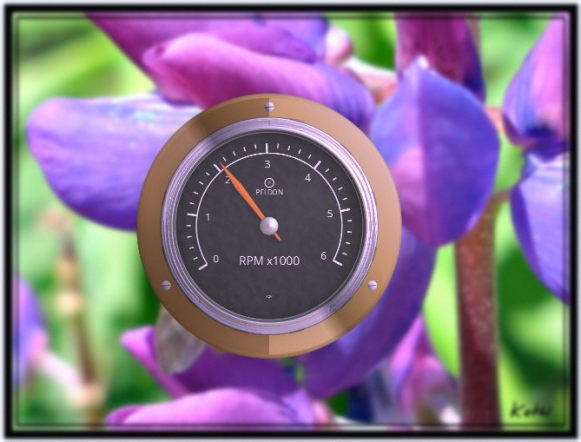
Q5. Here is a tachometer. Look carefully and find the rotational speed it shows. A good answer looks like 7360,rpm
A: 2100,rpm
